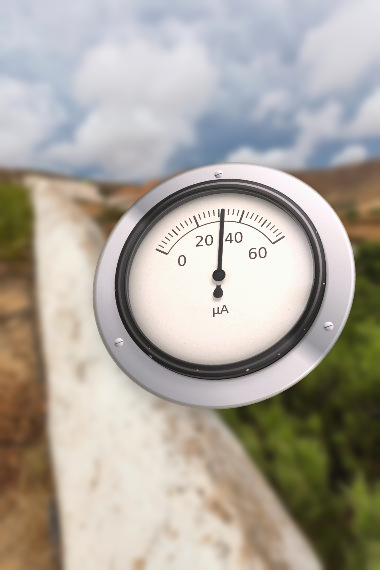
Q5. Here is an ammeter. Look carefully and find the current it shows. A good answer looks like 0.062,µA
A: 32,µA
